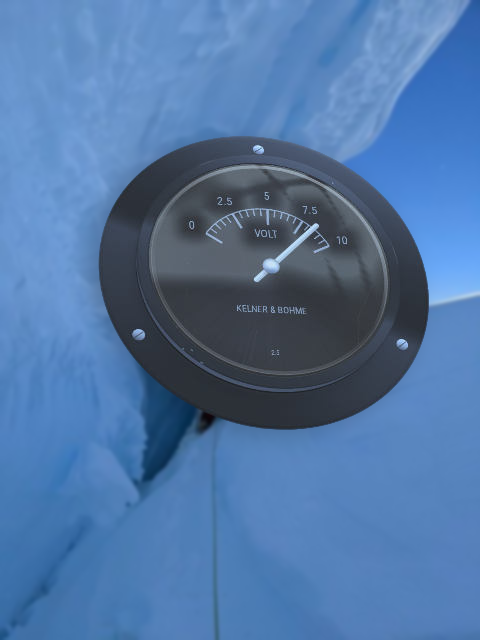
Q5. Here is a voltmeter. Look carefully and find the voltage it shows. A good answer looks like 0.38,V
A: 8.5,V
